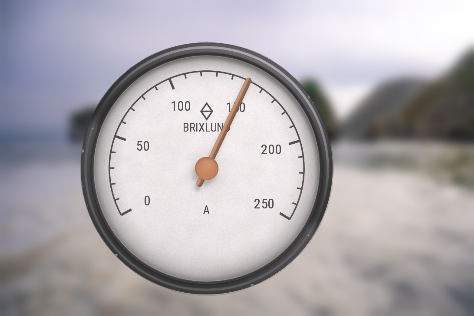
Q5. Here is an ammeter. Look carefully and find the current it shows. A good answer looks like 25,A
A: 150,A
